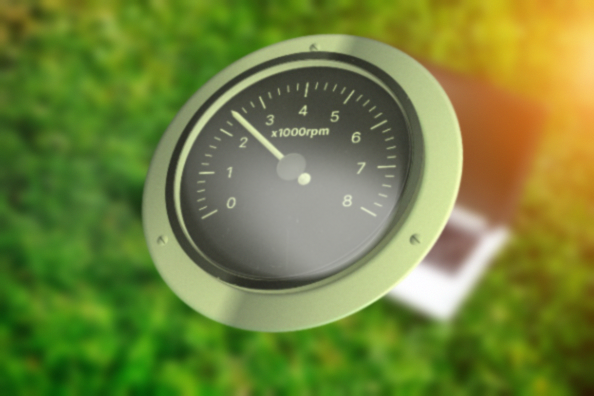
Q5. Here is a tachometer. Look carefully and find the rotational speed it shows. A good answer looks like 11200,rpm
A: 2400,rpm
